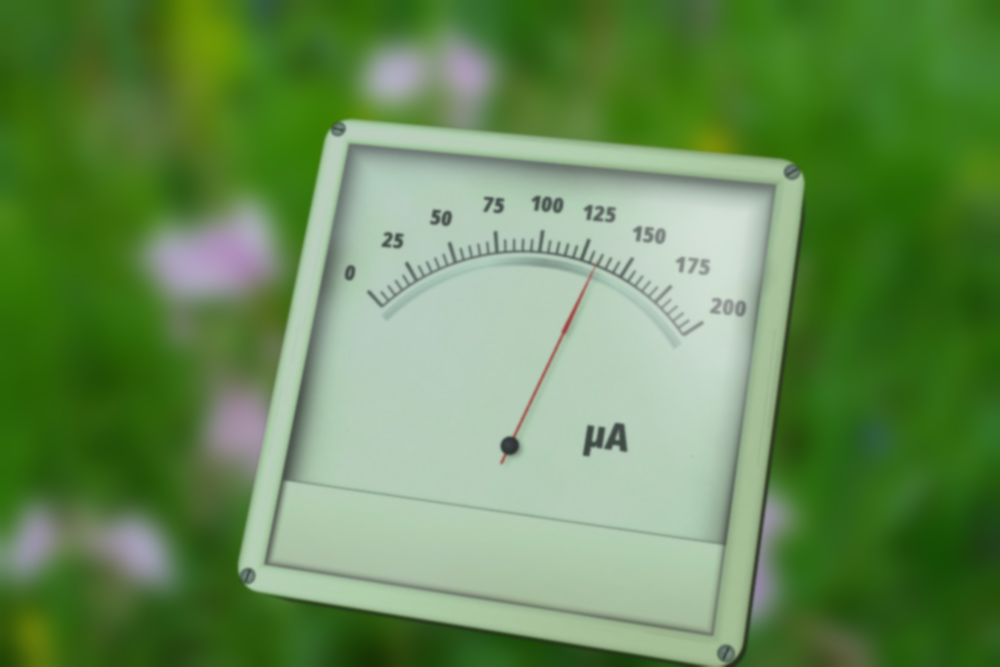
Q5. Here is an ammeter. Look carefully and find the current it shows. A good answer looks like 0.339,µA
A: 135,µA
